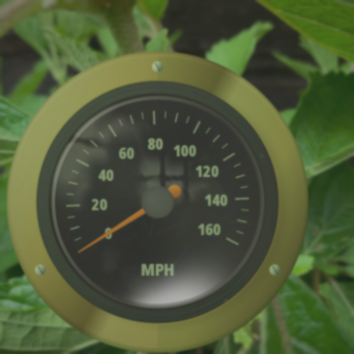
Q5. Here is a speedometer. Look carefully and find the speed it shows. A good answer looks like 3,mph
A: 0,mph
